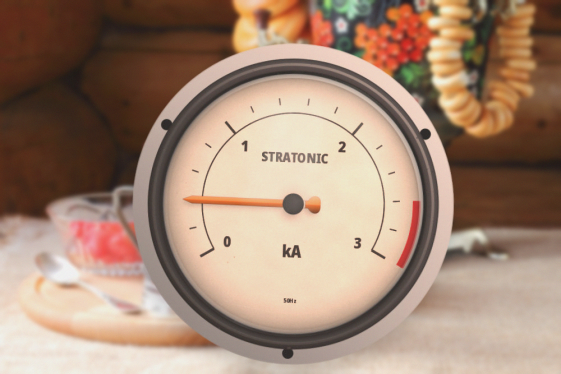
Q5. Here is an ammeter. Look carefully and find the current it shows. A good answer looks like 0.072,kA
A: 0.4,kA
